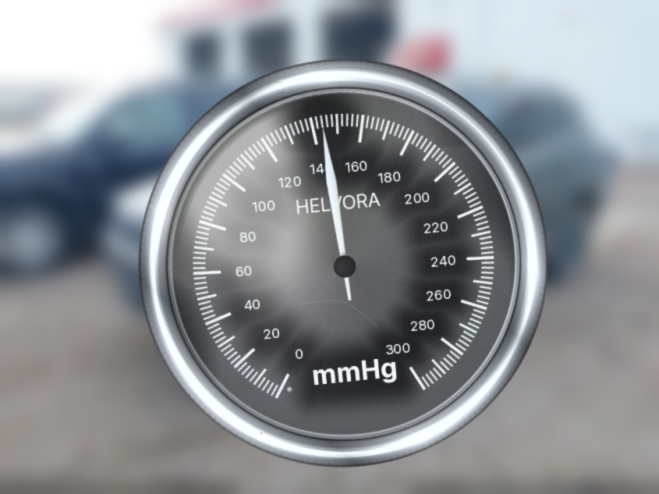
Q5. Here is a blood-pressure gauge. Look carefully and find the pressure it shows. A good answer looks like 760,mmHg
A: 144,mmHg
